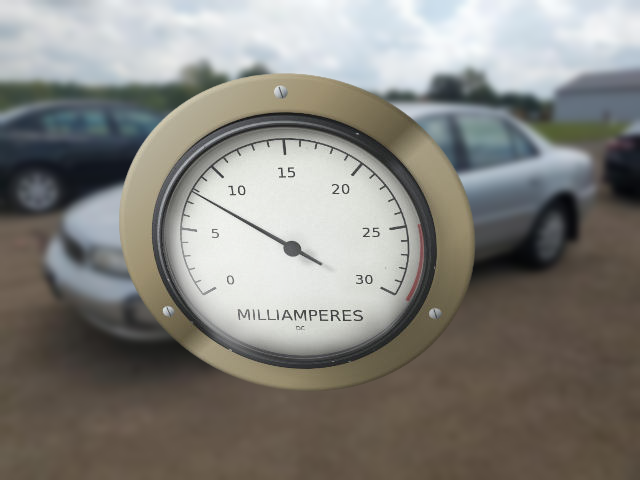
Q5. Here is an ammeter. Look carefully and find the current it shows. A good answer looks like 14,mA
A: 8,mA
